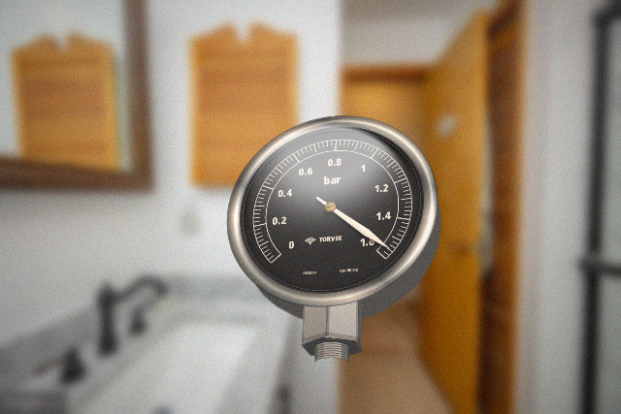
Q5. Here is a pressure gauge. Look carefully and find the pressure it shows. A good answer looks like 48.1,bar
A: 1.56,bar
